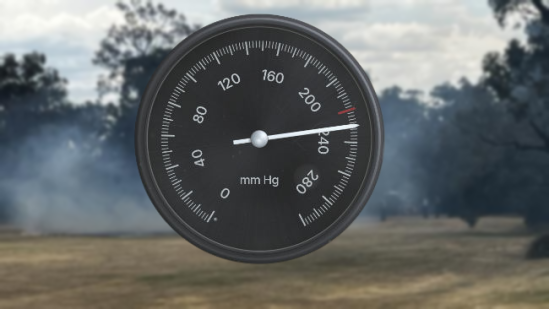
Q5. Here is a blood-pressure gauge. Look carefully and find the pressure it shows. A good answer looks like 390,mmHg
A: 230,mmHg
